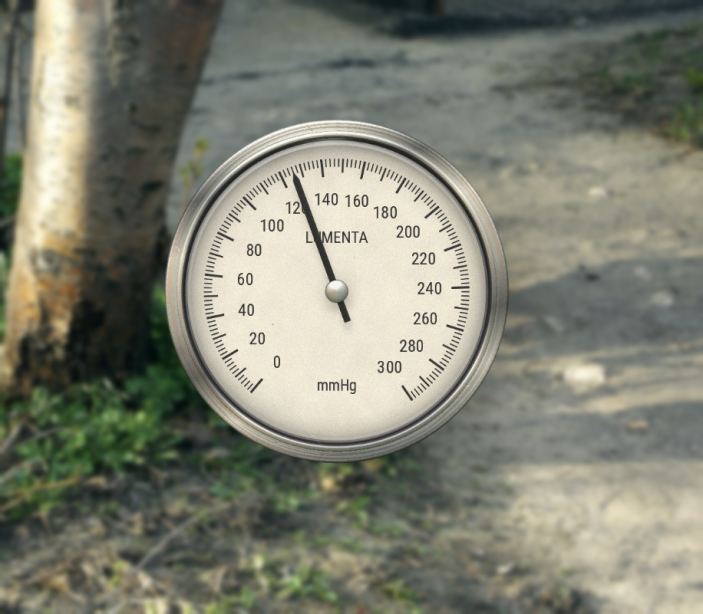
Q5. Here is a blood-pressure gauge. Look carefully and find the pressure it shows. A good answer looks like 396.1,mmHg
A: 126,mmHg
